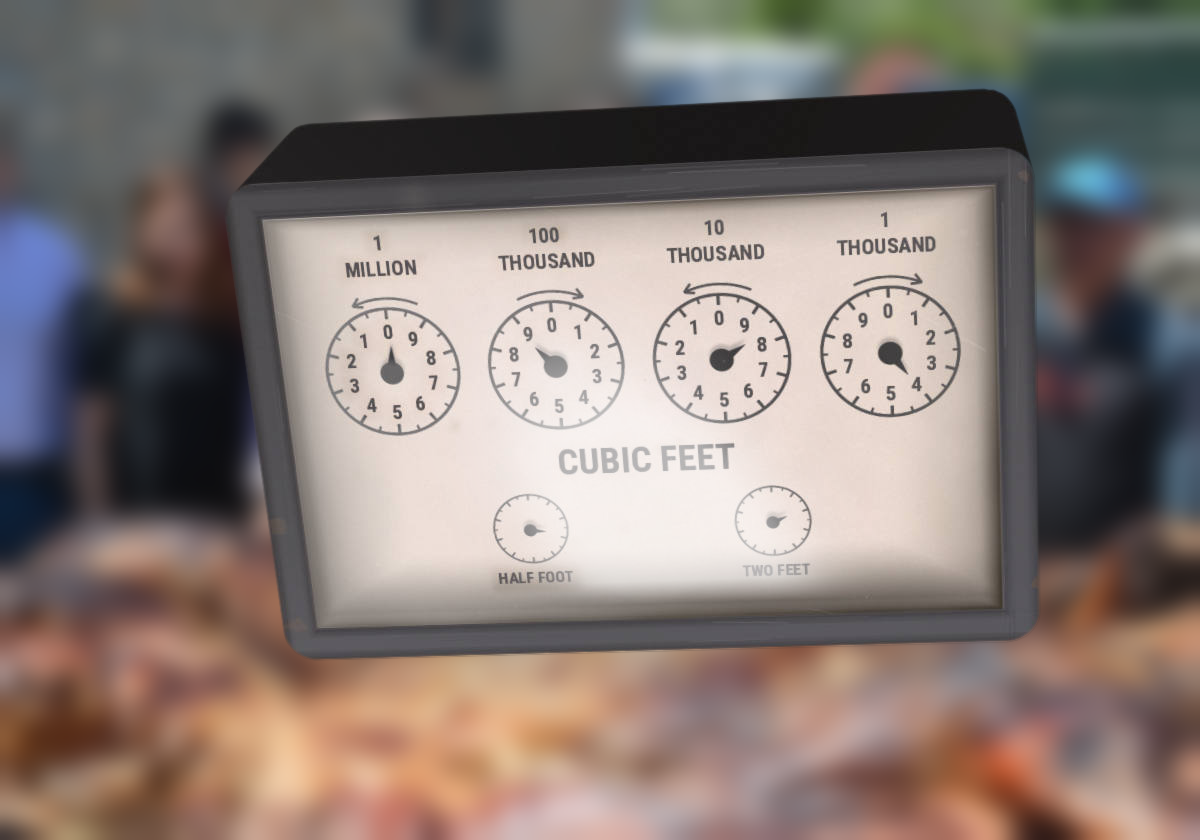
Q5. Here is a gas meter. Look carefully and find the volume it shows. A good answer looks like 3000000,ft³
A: 988400,ft³
